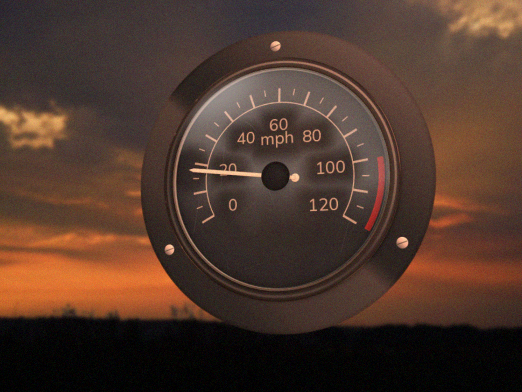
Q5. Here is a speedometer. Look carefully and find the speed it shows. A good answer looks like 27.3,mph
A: 17.5,mph
